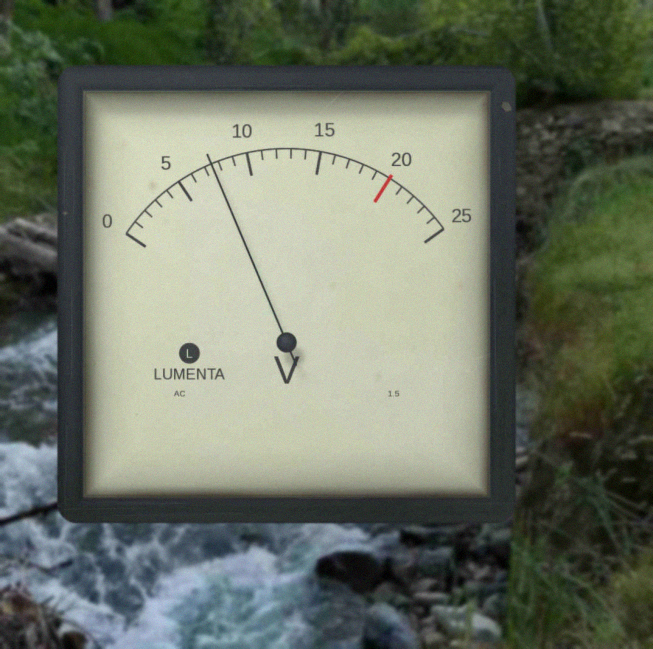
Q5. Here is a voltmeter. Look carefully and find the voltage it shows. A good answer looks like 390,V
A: 7.5,V
